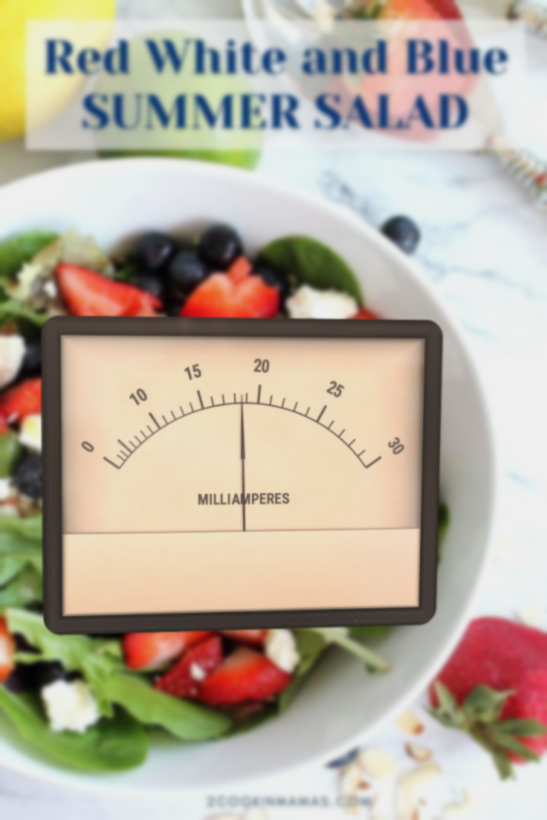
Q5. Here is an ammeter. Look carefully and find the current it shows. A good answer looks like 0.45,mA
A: 18.5,mA
